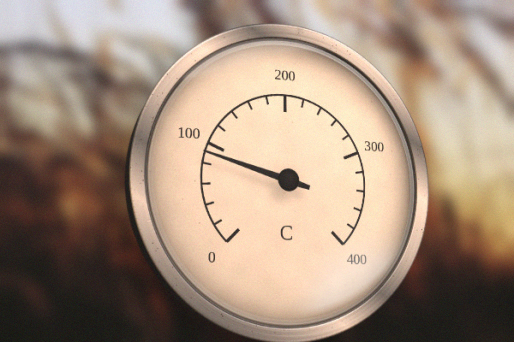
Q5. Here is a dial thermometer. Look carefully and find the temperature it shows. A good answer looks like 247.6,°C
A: 90,°C
